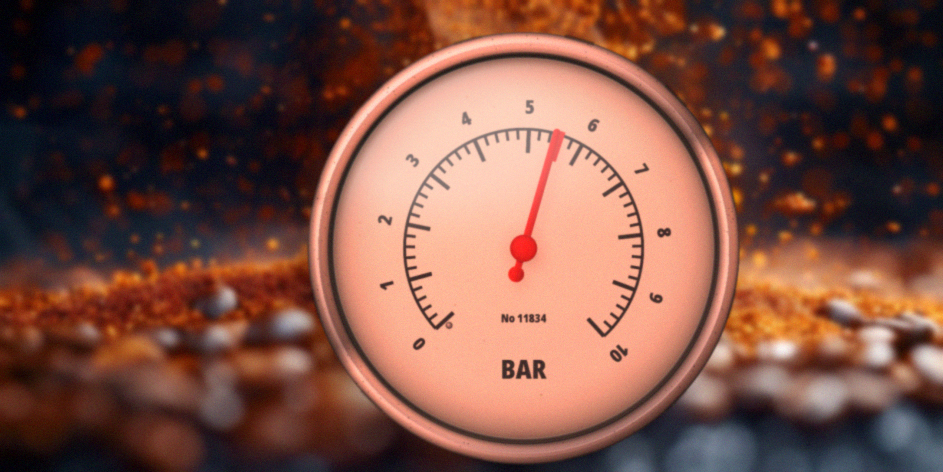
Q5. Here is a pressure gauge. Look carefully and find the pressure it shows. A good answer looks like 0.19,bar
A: 5.5,bar
